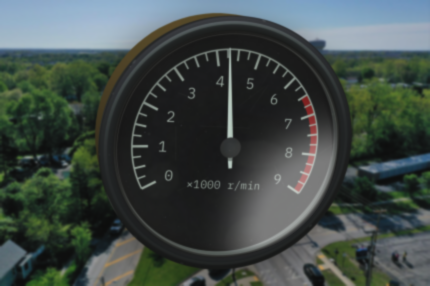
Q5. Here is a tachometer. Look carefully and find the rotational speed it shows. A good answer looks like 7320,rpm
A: 4250,rpm
